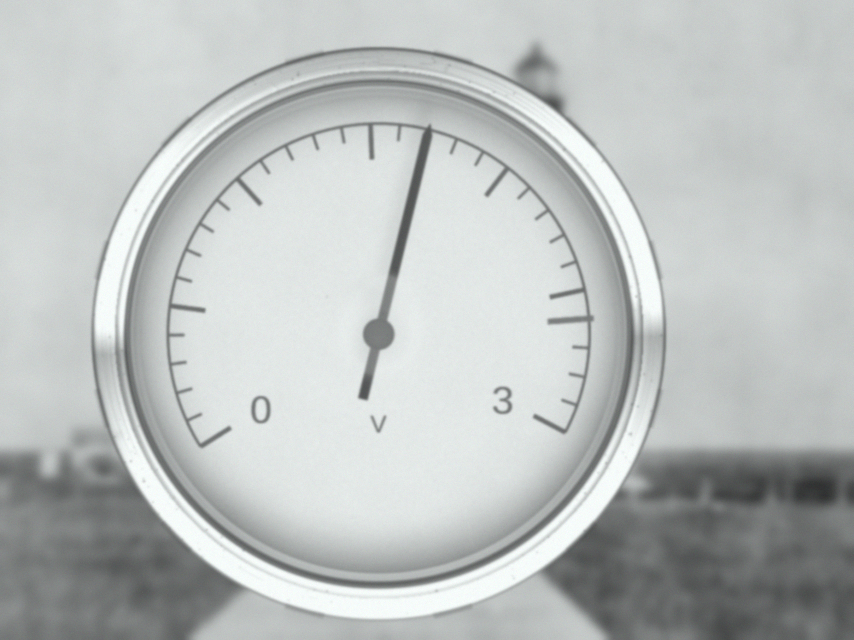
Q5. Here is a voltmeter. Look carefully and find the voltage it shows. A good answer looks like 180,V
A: 1.7,V
